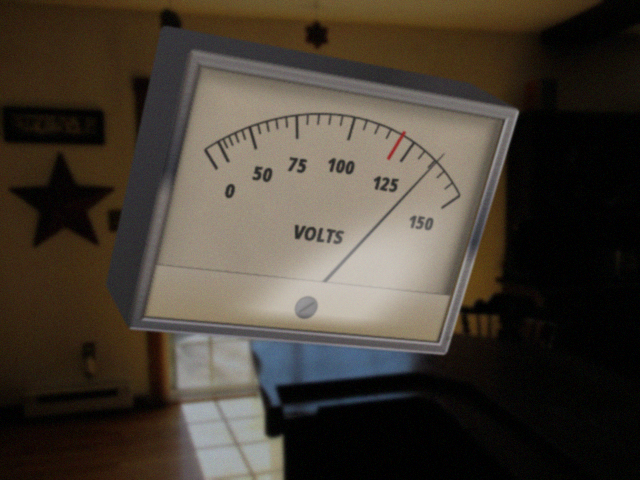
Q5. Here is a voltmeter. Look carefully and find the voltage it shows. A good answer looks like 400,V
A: 135,V
